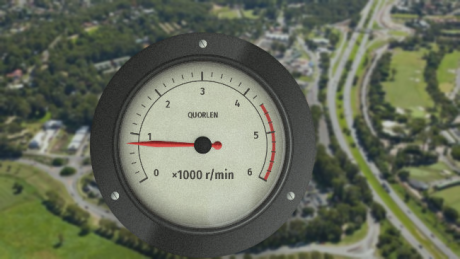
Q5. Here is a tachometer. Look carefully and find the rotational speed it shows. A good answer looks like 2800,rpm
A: 800,rpm
